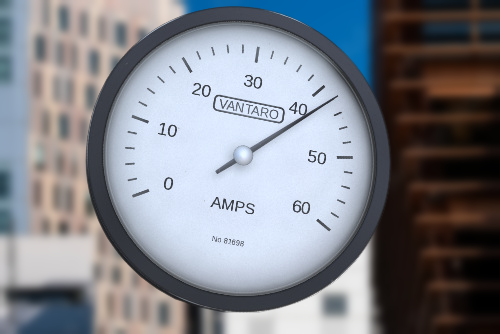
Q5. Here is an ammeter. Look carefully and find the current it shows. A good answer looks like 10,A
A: 42,A
